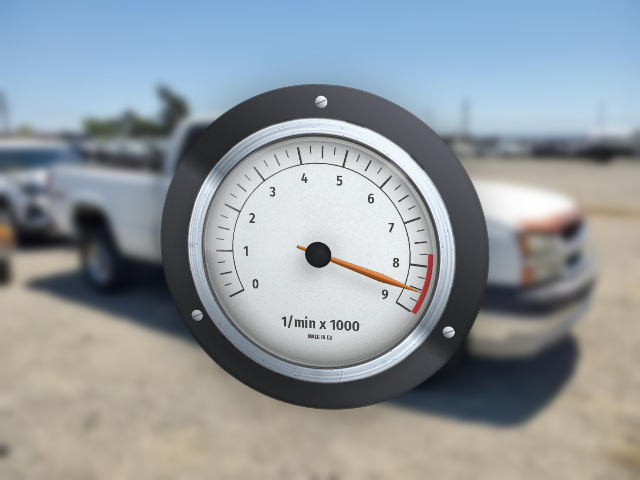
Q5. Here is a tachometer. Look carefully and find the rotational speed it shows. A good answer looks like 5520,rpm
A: 8500,rpm
